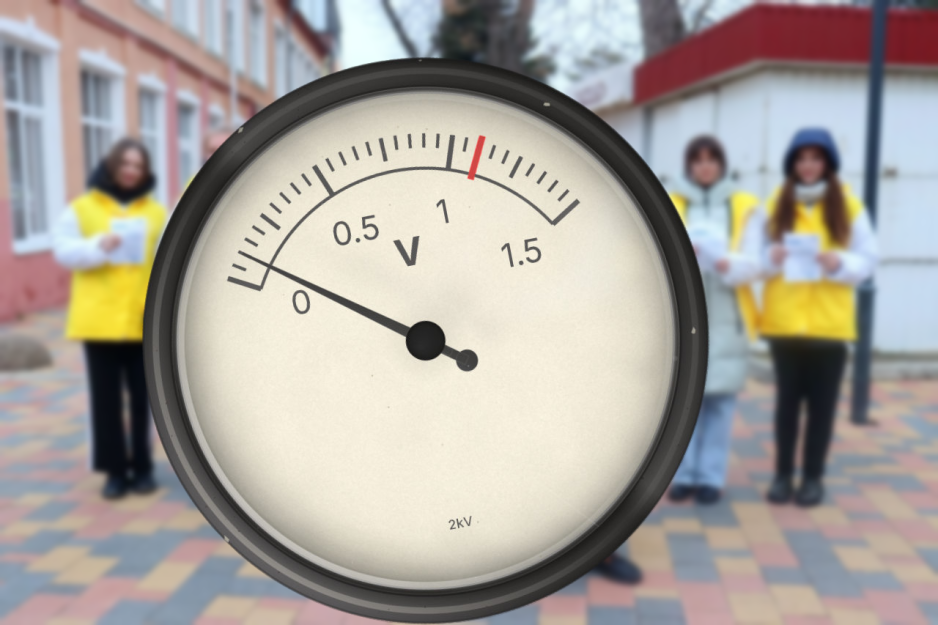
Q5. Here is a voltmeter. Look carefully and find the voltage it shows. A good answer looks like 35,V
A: 0.1,V
